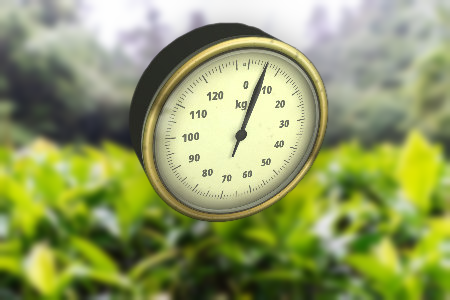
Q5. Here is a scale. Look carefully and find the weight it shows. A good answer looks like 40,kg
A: 5,kg
